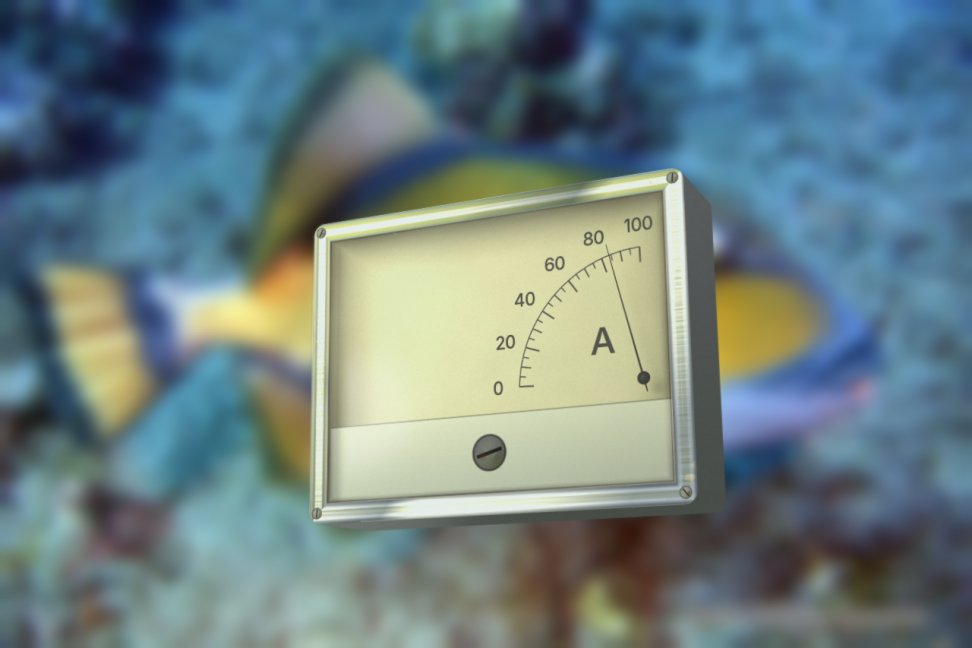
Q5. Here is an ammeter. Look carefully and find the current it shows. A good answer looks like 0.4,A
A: 85,A
